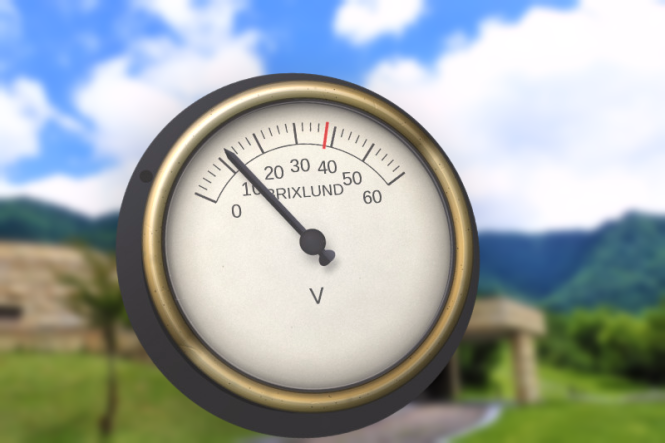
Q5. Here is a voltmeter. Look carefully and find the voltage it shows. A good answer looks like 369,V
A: 12,V
